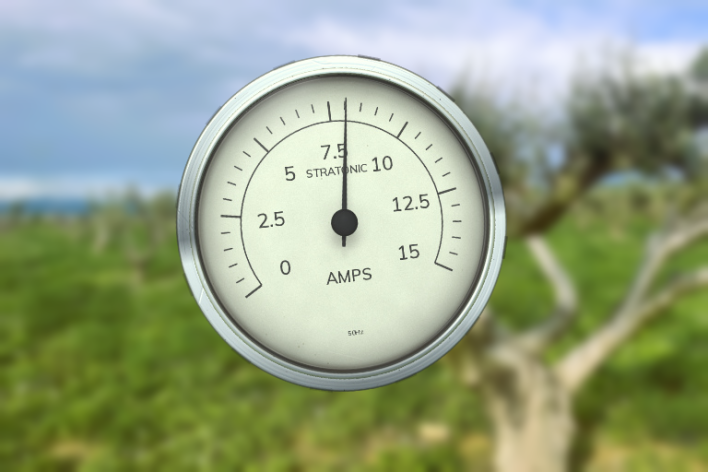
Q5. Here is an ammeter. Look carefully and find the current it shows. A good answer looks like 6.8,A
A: 8,A
